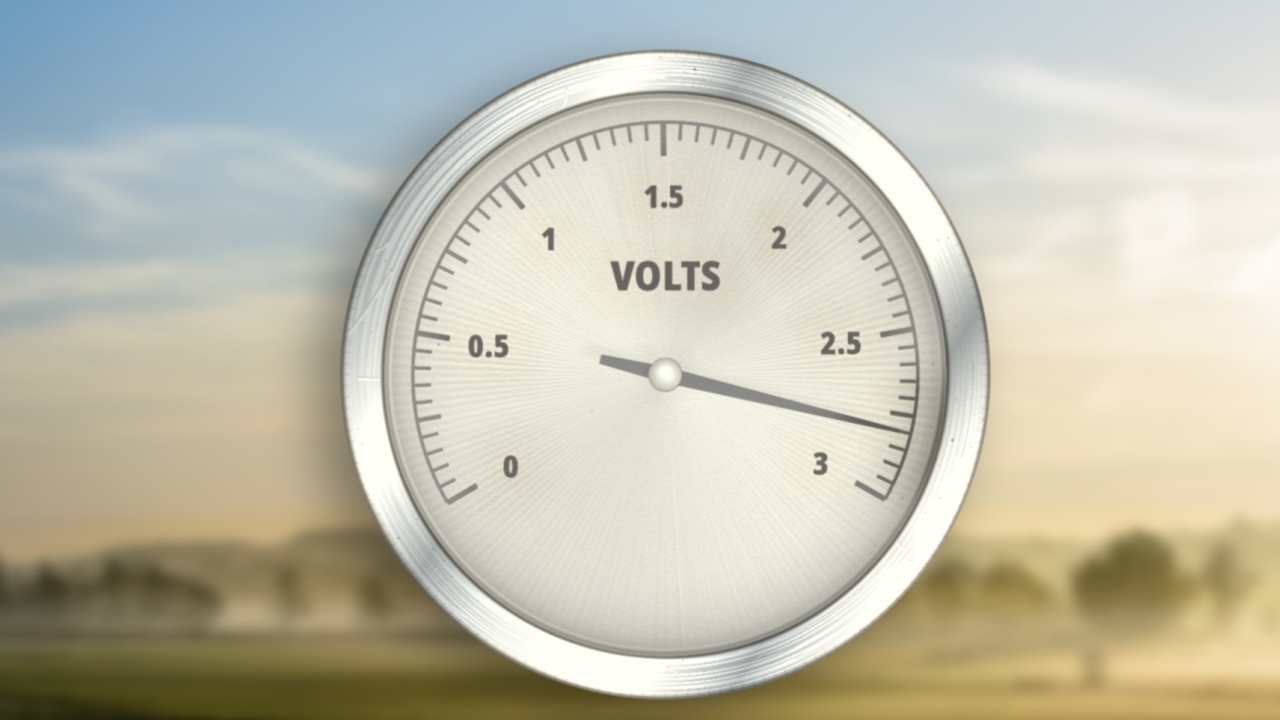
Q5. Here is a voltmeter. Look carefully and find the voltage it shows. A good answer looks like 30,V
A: 2.8,V
